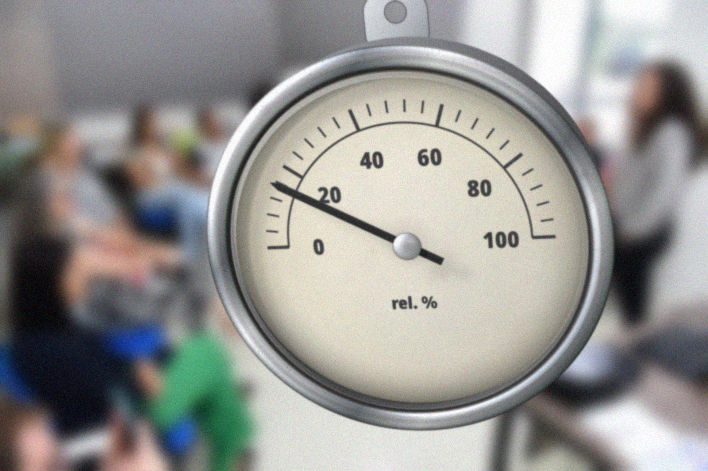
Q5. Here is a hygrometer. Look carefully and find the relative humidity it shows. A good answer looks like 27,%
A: 16,%
